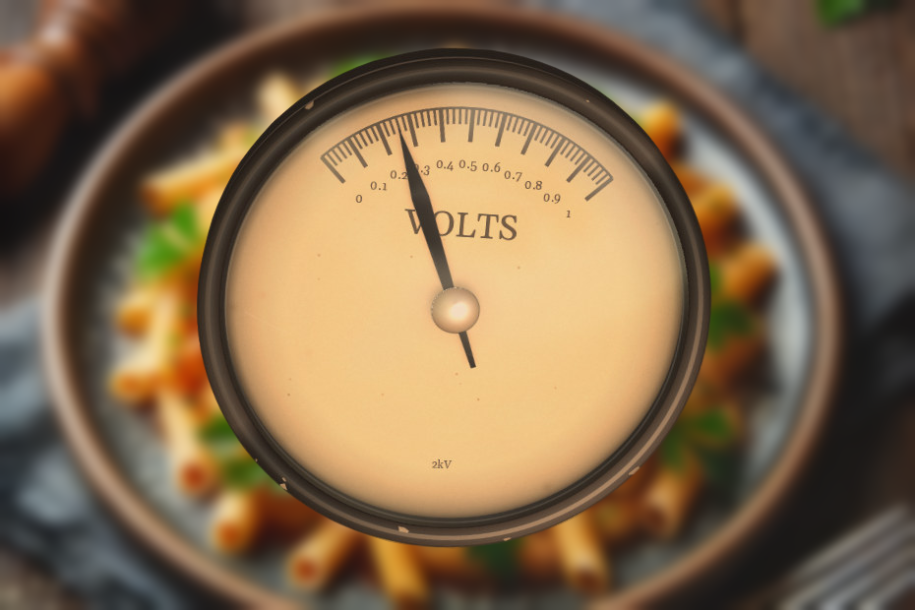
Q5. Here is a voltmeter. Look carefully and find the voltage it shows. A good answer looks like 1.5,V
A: 0.26,V
